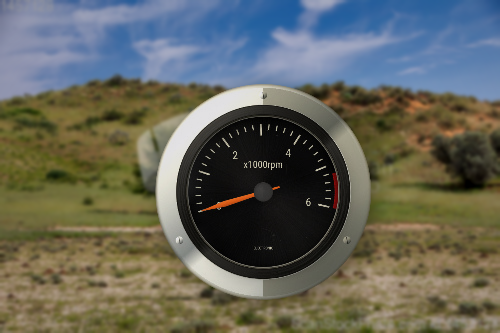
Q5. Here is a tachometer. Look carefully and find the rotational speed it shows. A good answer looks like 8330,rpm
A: 0,rpm
